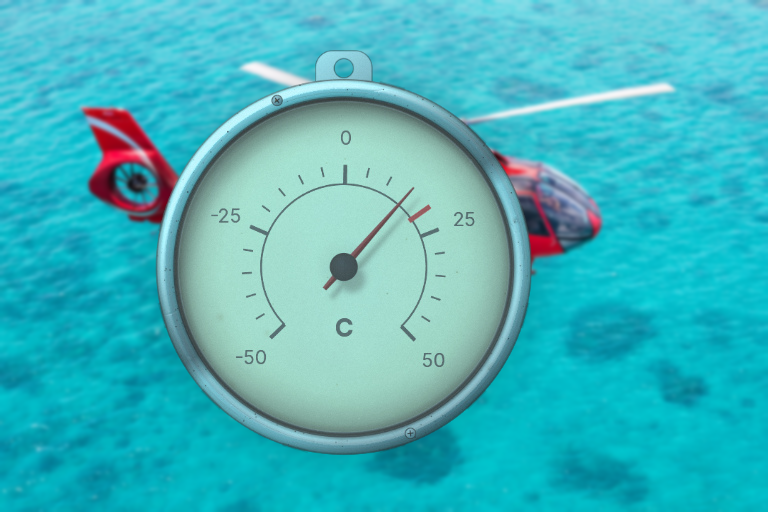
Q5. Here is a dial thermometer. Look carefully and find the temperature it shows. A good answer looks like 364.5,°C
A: 15,°C
